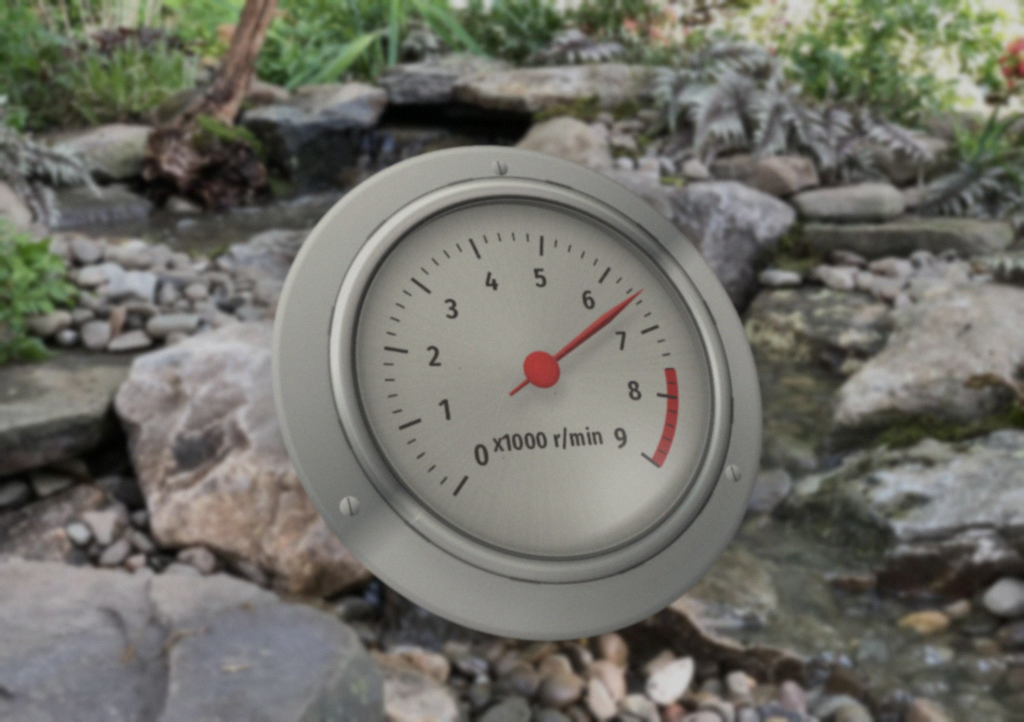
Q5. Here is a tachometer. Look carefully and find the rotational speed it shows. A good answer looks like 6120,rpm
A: 6500,rpm
